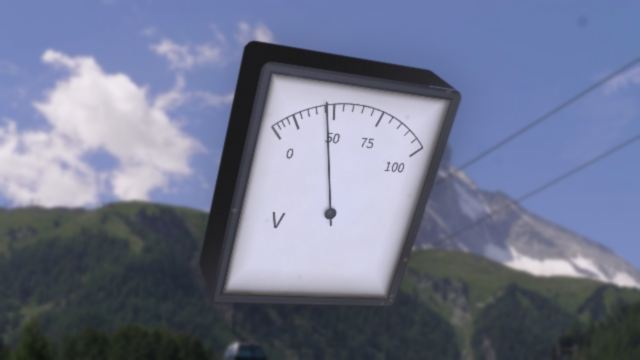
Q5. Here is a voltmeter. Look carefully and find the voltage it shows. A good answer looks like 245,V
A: 45,V
